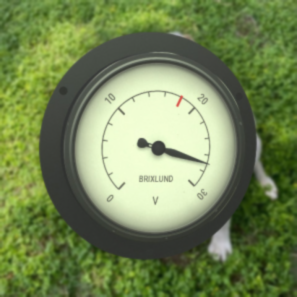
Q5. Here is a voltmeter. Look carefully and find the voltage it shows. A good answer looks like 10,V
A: 27,V
